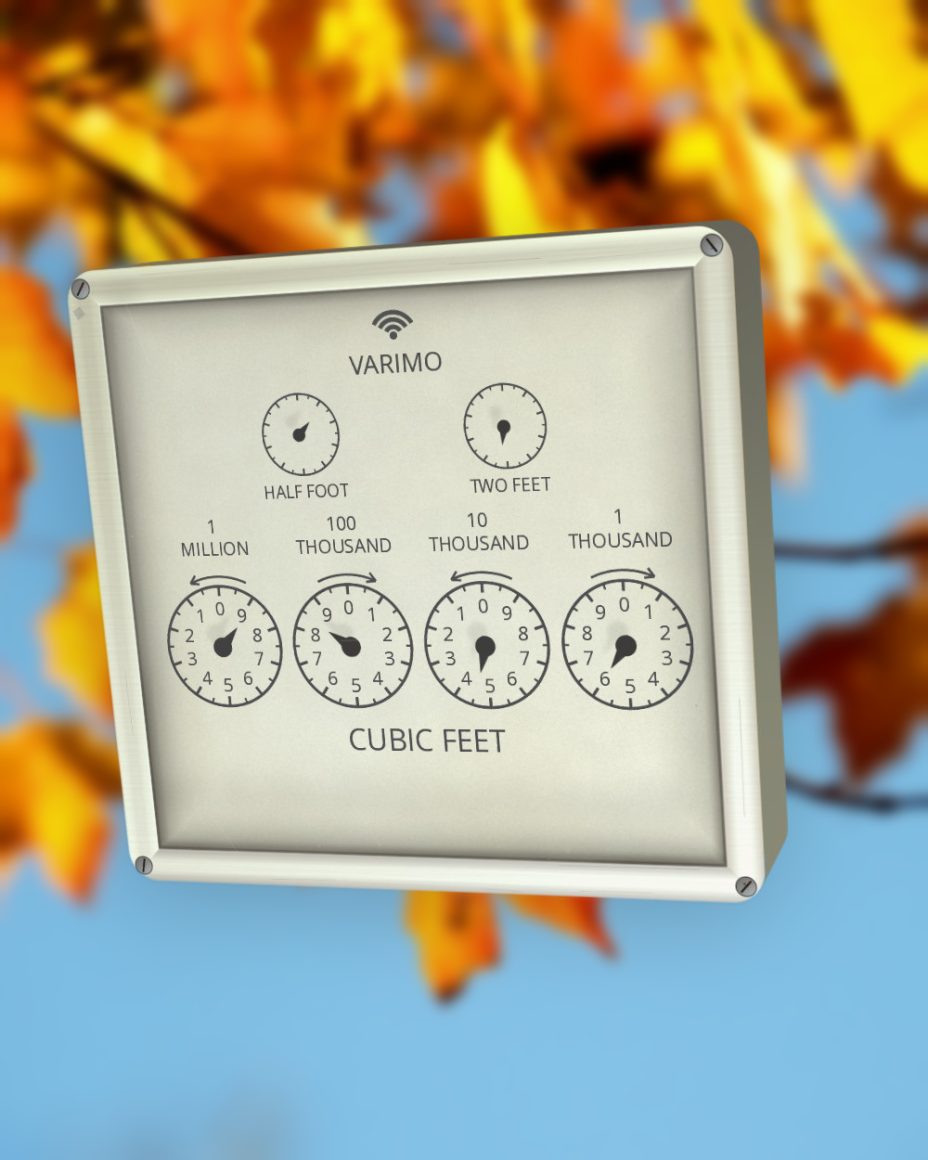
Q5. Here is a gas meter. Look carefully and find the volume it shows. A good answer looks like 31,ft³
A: 884600,ft³
